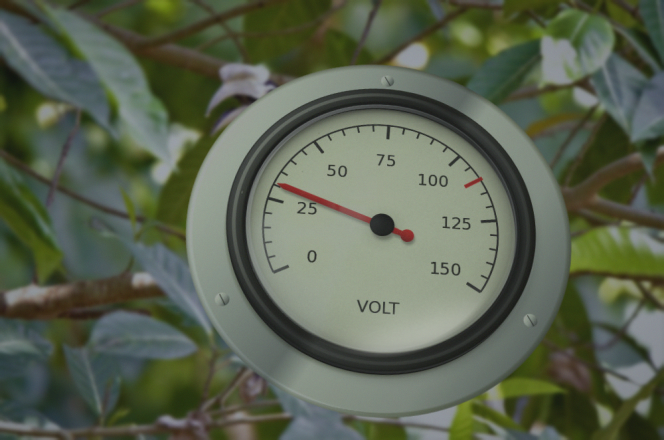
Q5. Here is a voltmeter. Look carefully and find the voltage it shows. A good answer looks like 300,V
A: 30,V
